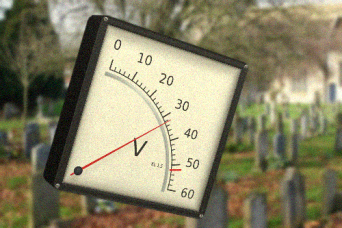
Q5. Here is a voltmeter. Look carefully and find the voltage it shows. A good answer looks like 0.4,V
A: 32,V
